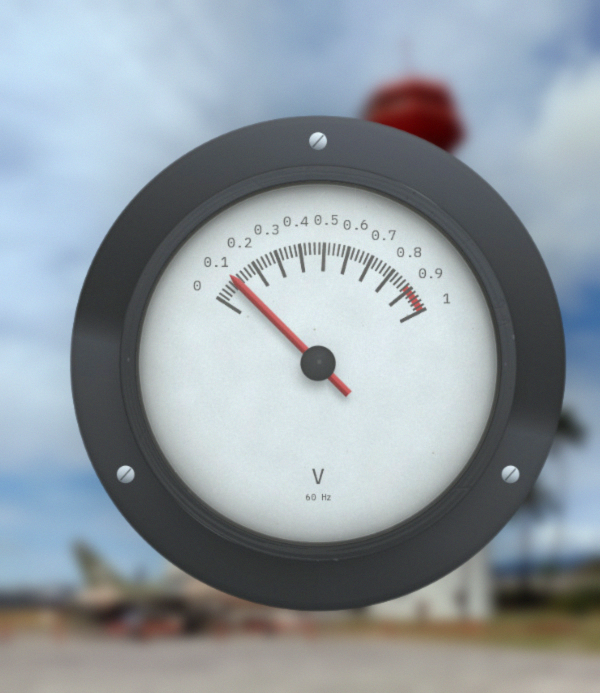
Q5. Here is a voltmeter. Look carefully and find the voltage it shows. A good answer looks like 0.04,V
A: 0.1,V
